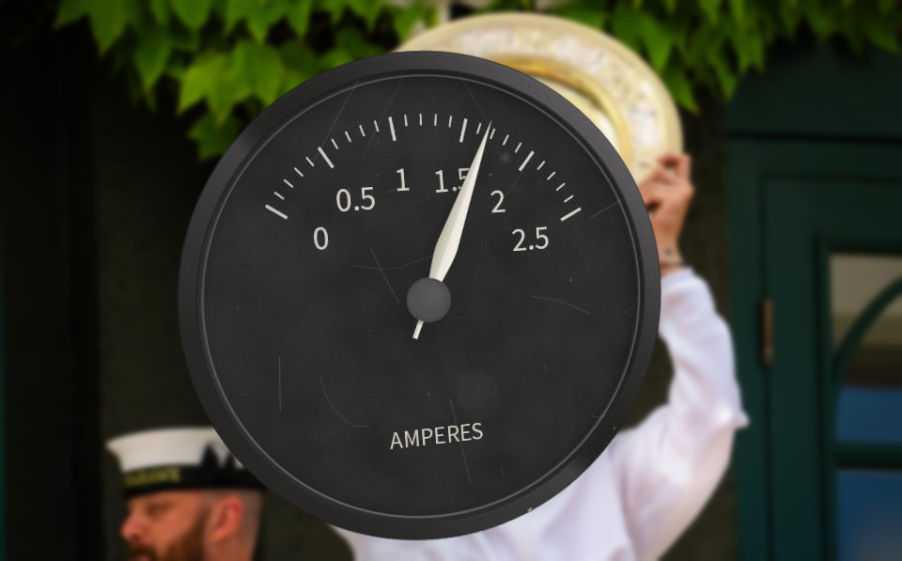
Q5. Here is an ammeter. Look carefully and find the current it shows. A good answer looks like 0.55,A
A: 1.65,A
